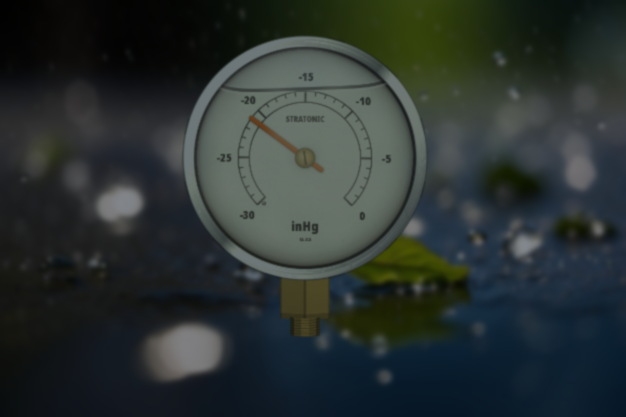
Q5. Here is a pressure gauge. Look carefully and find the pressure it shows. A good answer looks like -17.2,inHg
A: -21,inHg
